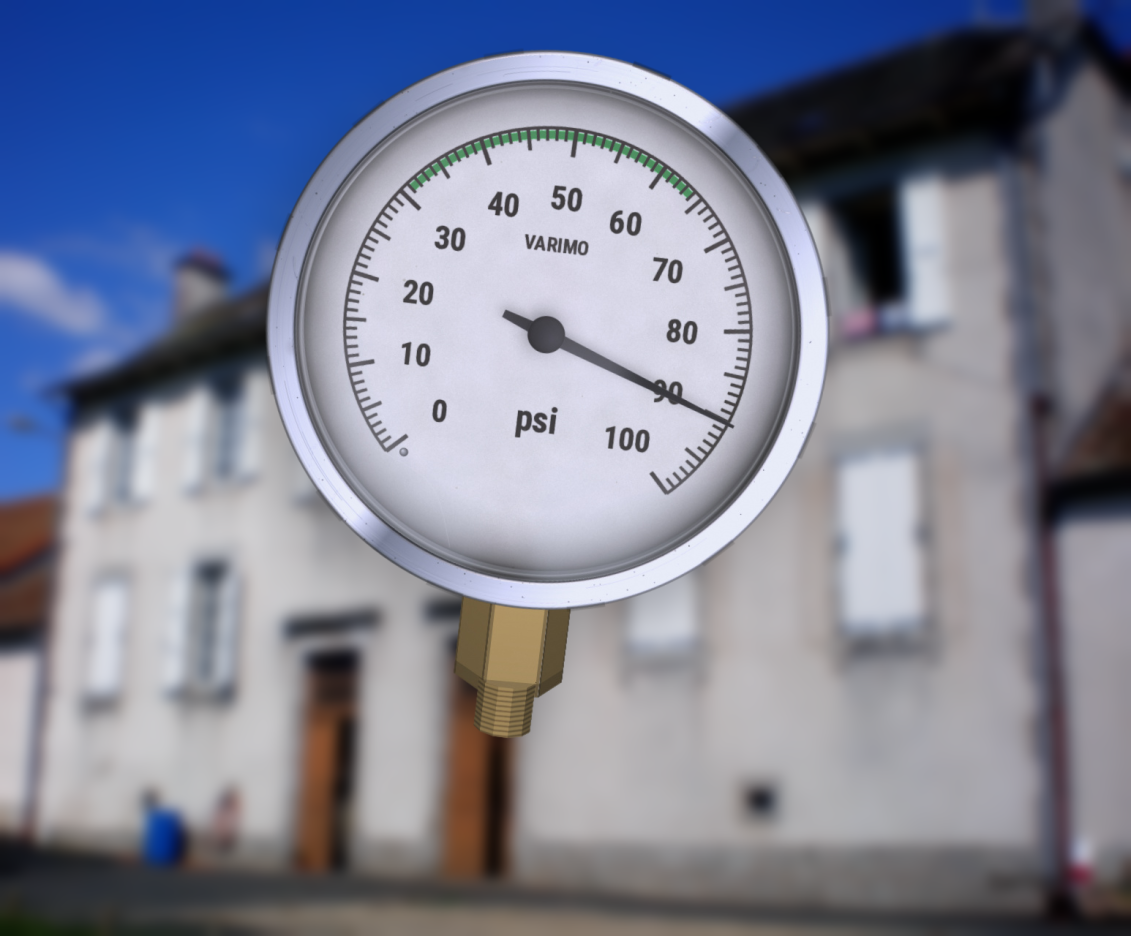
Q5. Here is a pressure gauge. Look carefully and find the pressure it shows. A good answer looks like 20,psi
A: 90,psi
